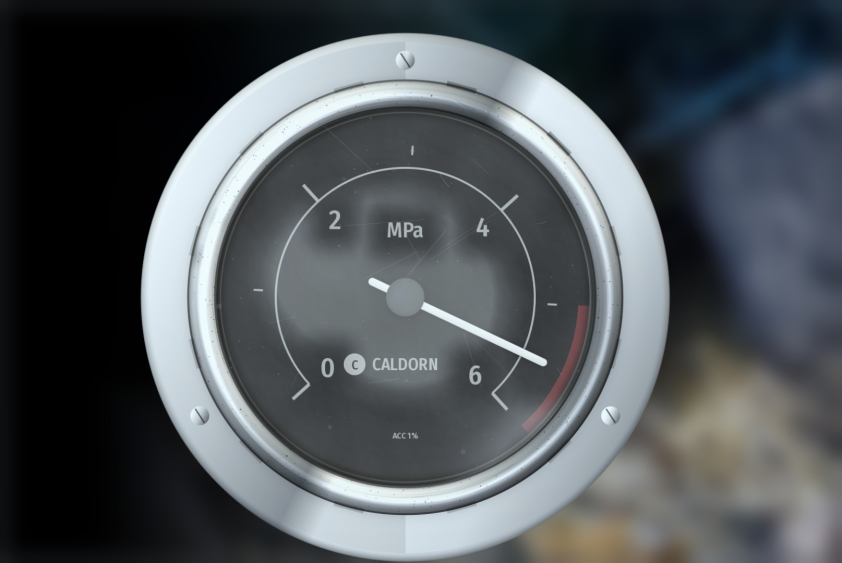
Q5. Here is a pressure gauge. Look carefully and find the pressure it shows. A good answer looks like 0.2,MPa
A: 5.5,MPa
